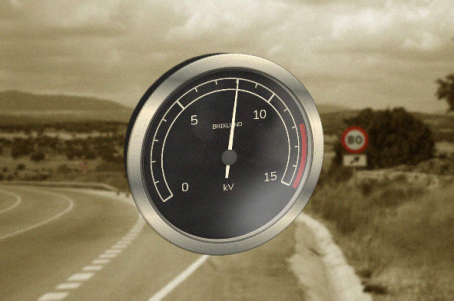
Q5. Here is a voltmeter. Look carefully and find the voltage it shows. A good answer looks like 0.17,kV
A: 8,kV
